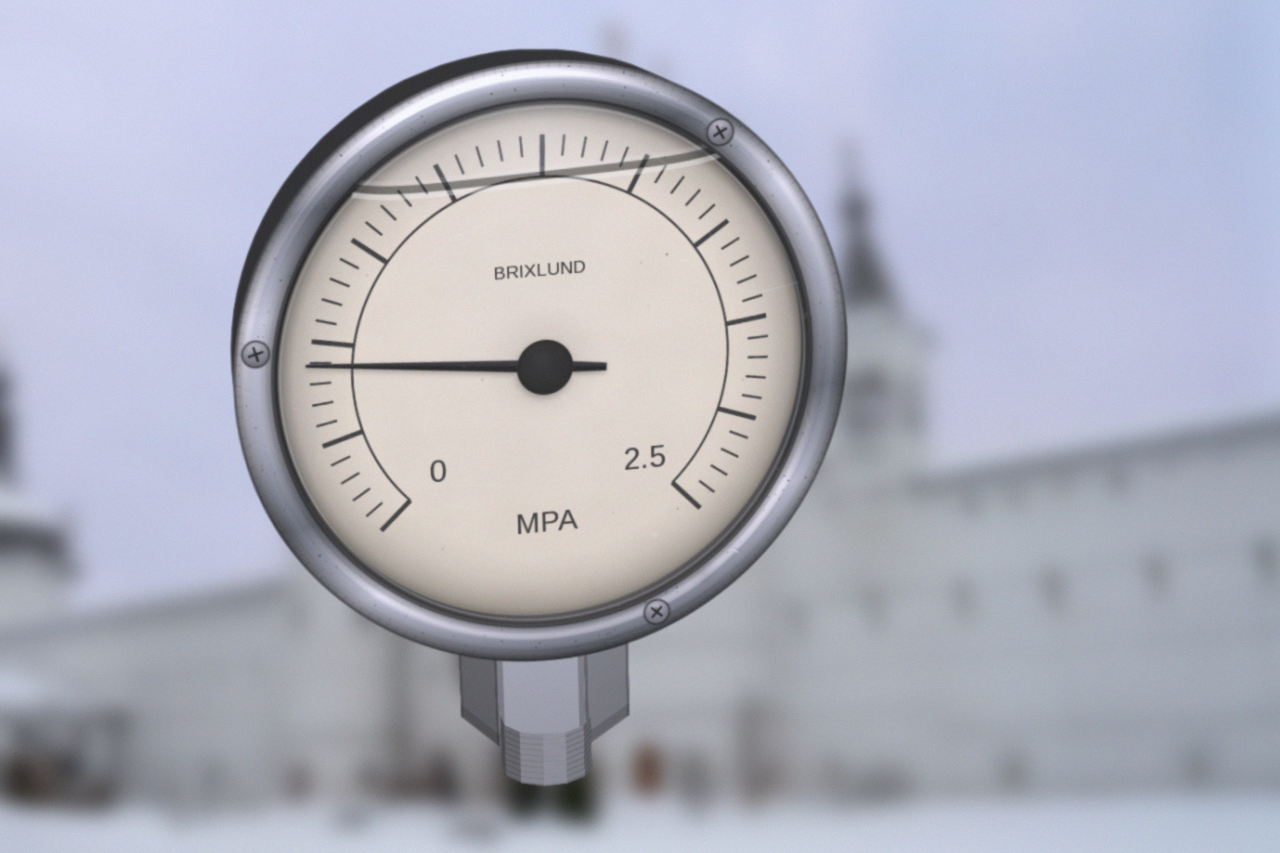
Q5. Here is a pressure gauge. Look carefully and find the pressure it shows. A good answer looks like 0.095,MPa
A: 0.45,MPa
